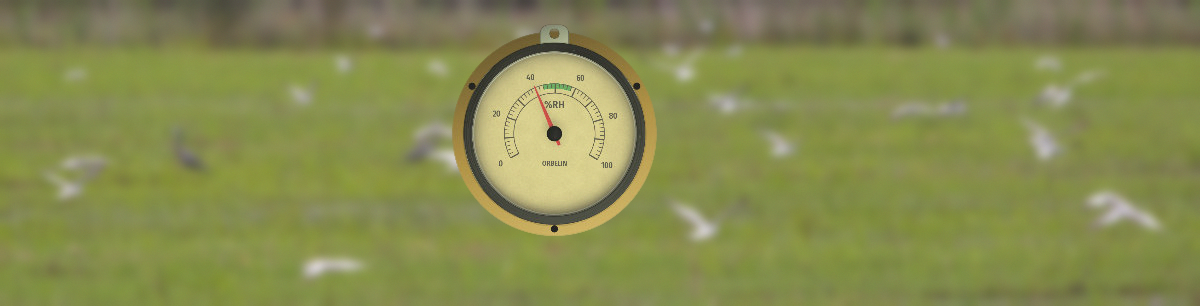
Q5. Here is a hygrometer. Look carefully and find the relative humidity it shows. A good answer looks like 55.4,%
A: 40,%
